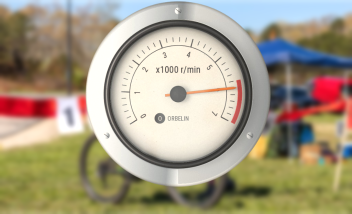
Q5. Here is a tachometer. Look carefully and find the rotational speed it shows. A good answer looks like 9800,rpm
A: 6000,rpm
